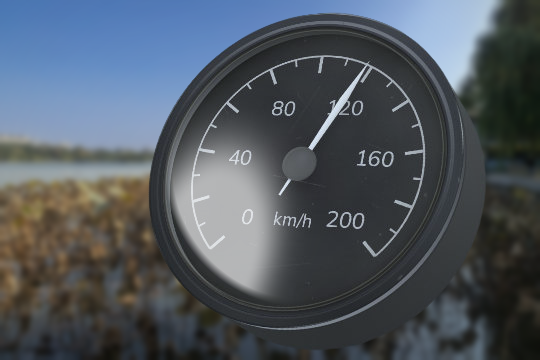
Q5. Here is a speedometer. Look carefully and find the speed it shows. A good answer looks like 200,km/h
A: 120,km/h
